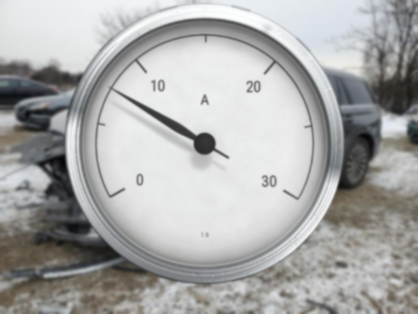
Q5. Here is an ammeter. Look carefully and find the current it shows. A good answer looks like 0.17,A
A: 7.5,A
